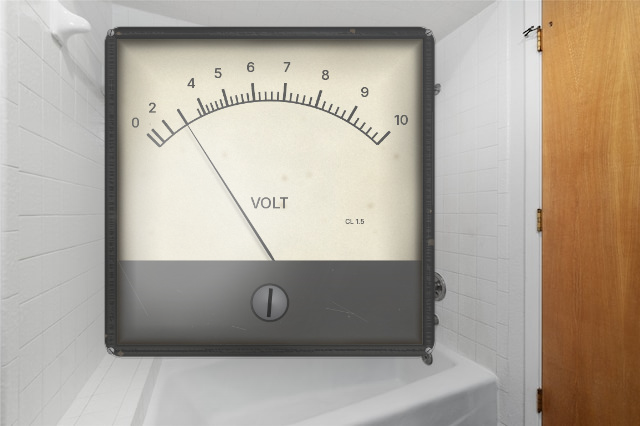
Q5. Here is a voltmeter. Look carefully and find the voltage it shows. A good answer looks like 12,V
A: 3,V
